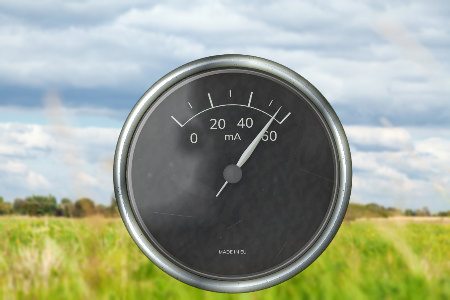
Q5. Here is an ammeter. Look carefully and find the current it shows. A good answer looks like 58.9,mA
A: 55,mA
